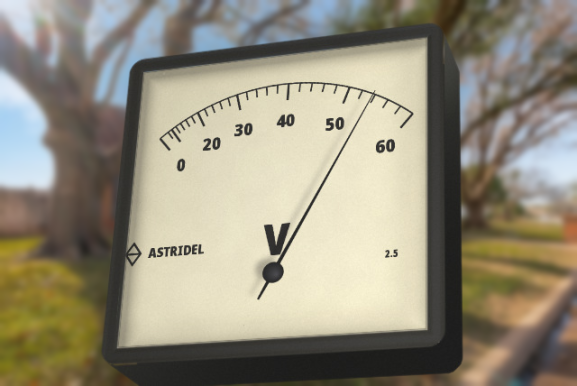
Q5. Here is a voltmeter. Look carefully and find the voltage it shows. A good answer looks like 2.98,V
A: 54,V
